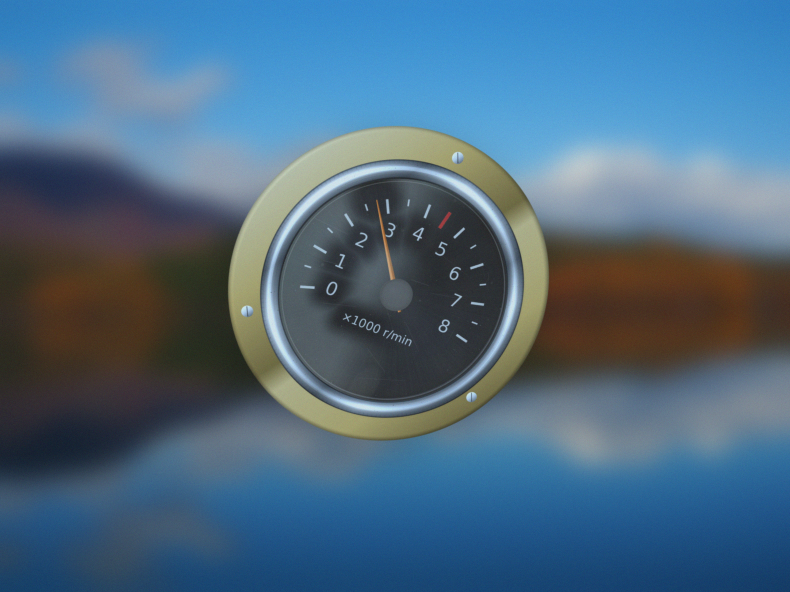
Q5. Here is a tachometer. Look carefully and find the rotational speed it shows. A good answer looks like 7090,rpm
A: 2750,rpm
